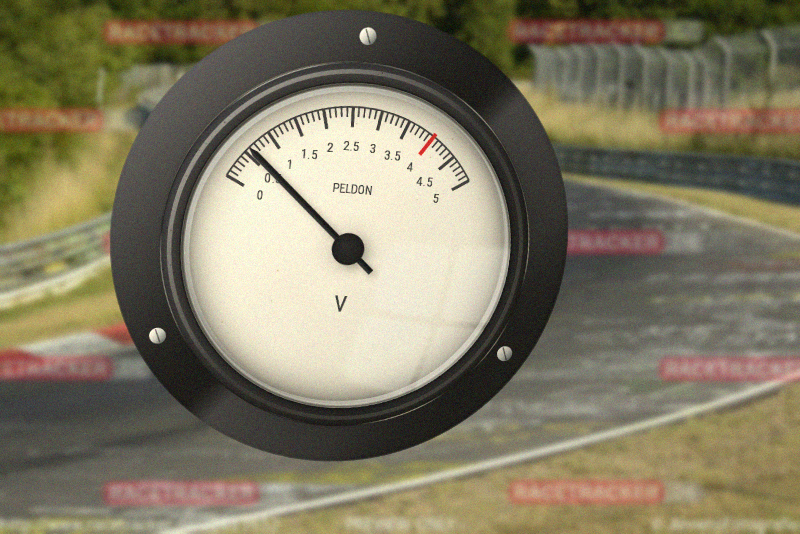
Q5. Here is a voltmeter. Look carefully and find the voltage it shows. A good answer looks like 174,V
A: 0.6,V
